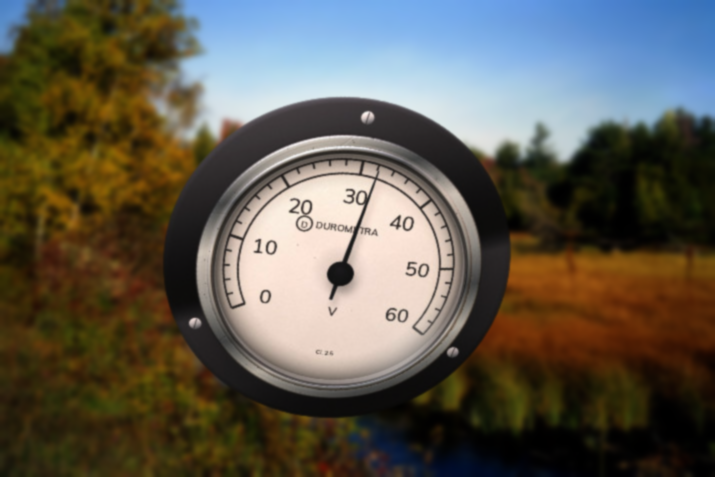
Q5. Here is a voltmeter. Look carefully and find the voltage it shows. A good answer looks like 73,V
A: 32,V
